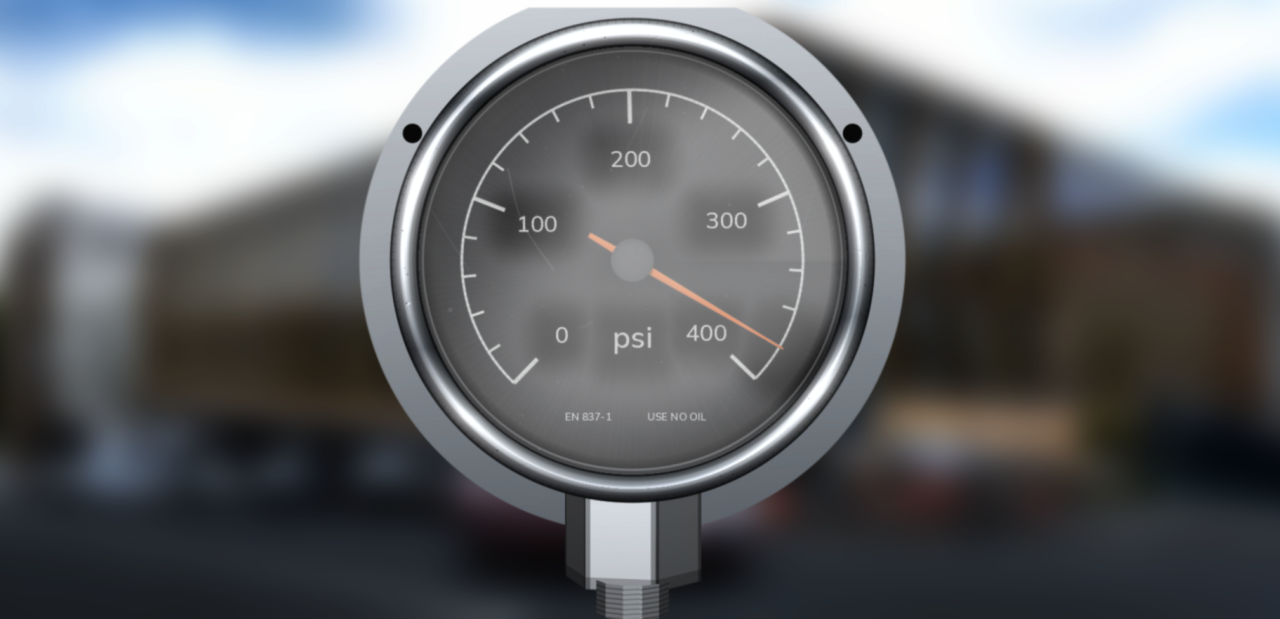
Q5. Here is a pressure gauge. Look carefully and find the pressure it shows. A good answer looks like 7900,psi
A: 380,psi
